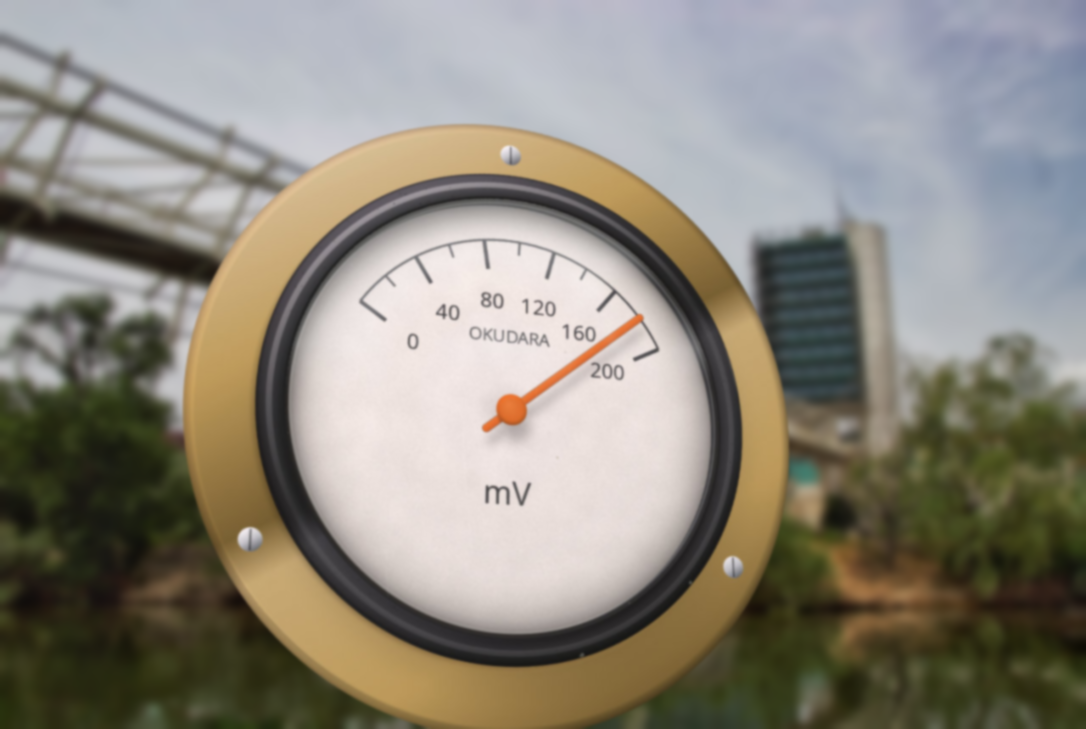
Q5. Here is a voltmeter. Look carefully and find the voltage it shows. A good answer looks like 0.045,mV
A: 180,mV
